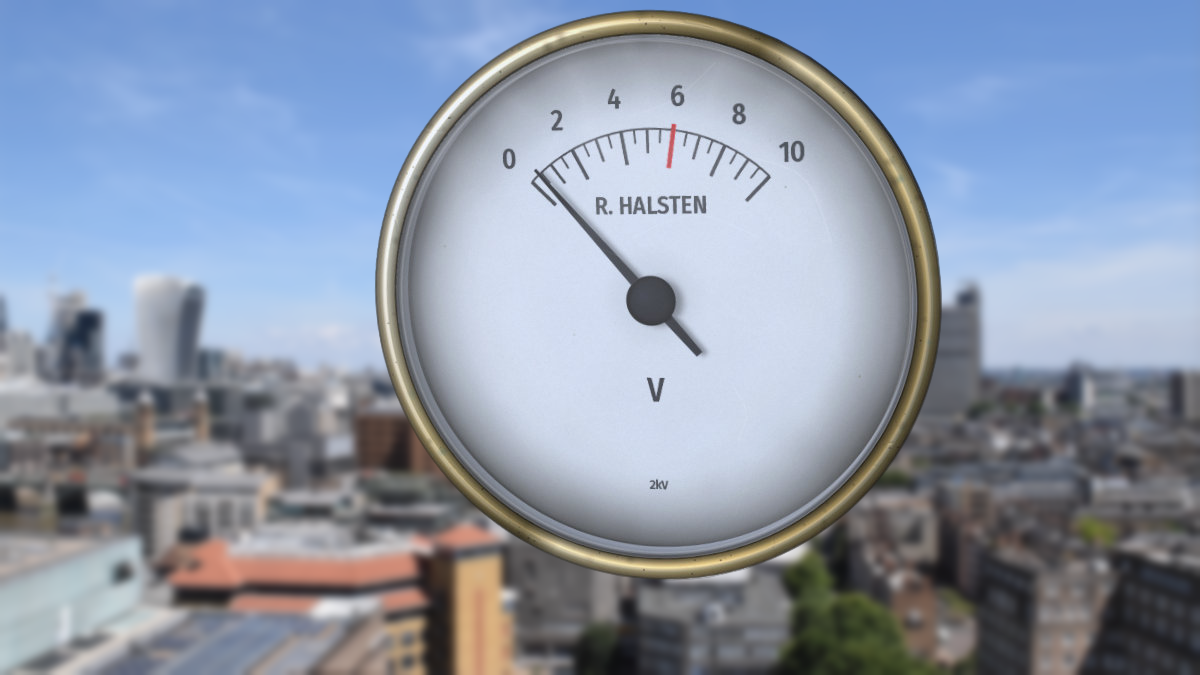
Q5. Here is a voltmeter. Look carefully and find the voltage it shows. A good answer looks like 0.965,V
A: 0.5,V
